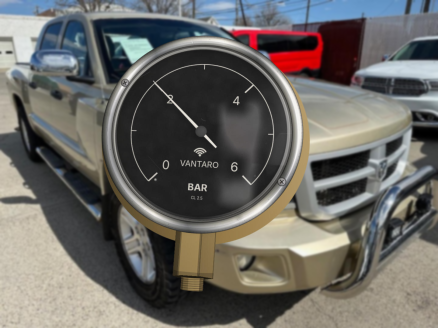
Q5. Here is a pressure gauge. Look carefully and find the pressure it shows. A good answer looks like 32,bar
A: 2,bar
